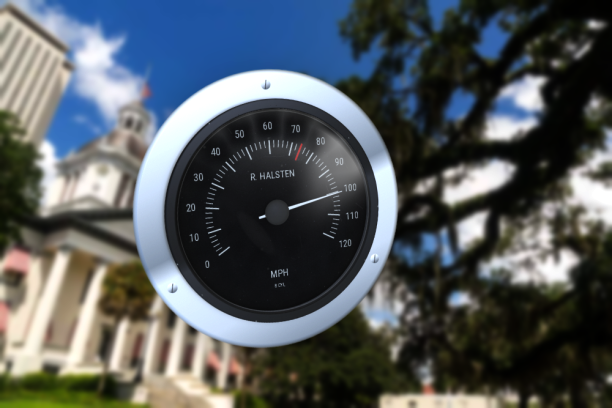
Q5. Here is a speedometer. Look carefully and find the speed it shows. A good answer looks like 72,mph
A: 100,mph
